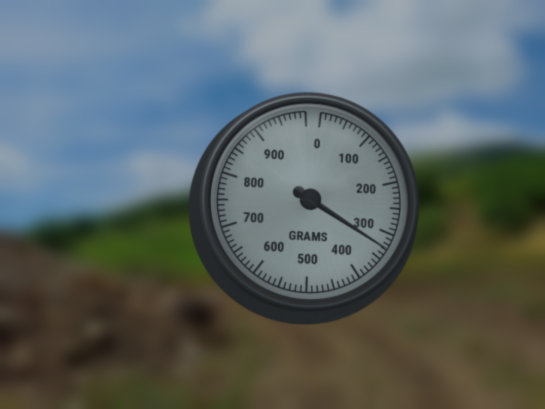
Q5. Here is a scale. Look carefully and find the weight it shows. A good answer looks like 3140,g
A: 330,g
